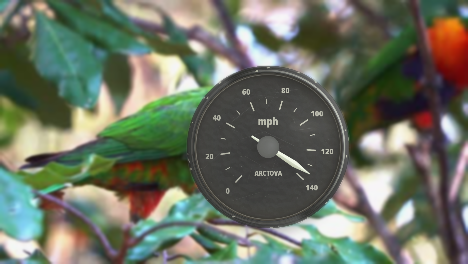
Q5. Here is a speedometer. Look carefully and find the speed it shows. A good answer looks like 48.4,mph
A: 135,mph
